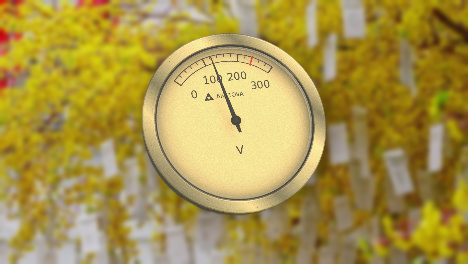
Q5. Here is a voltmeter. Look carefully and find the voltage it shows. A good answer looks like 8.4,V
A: 120,V
